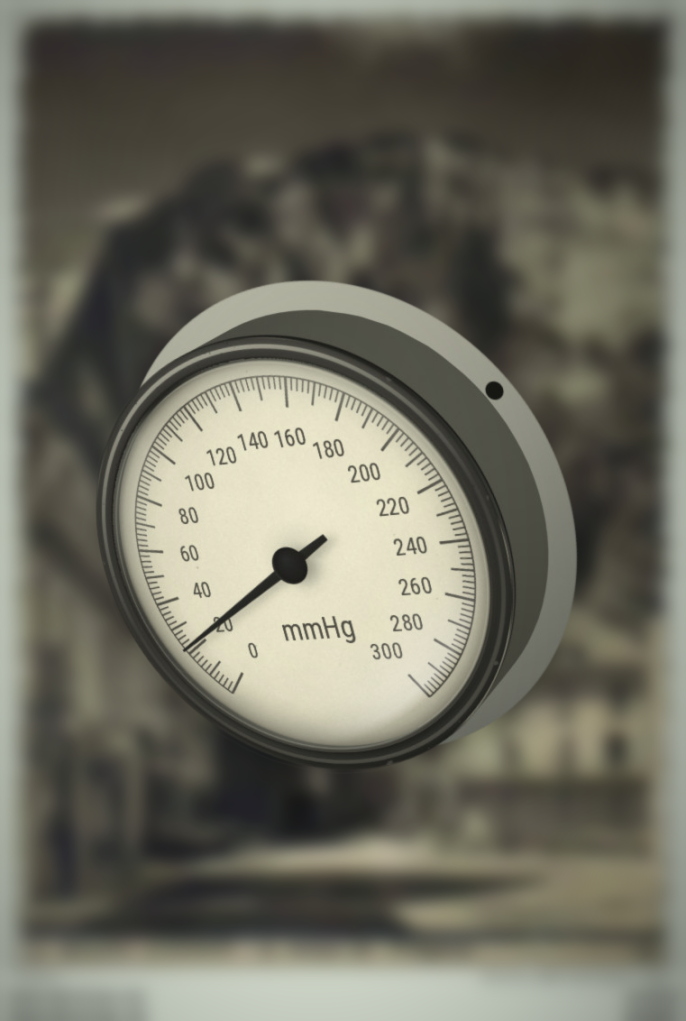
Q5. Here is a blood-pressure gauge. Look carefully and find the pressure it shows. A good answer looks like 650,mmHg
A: 22,mmHg
